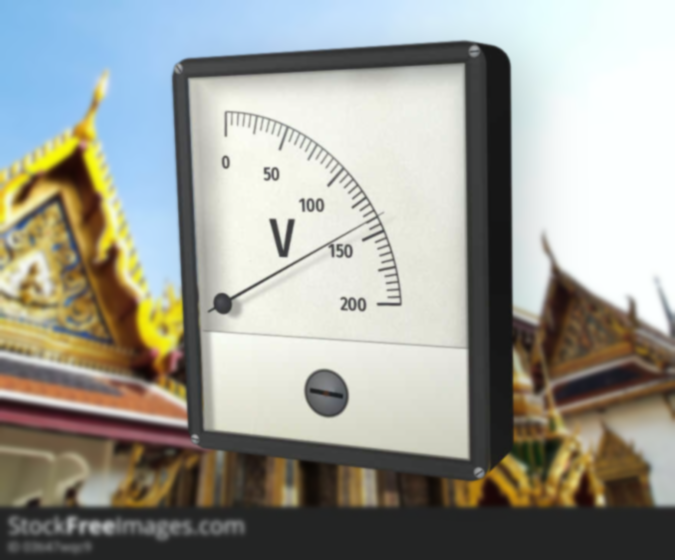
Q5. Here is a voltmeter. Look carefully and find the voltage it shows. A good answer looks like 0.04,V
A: 140,V
